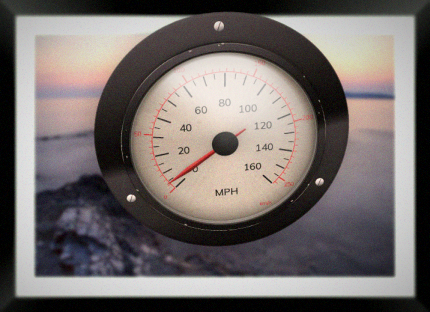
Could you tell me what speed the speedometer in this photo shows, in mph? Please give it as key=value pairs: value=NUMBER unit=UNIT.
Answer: value=5 unit=mph
